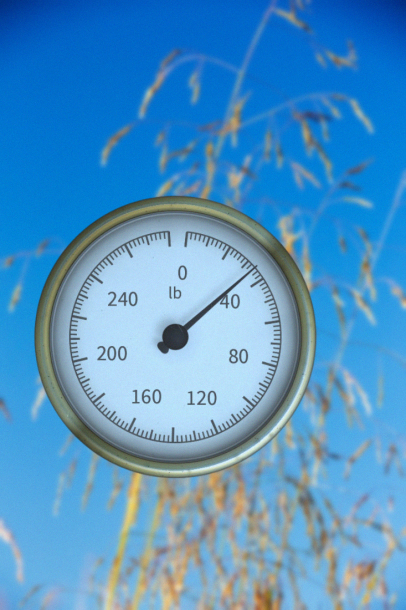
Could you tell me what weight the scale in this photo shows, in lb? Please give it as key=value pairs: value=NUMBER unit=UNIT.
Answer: value=34 unit=lb
